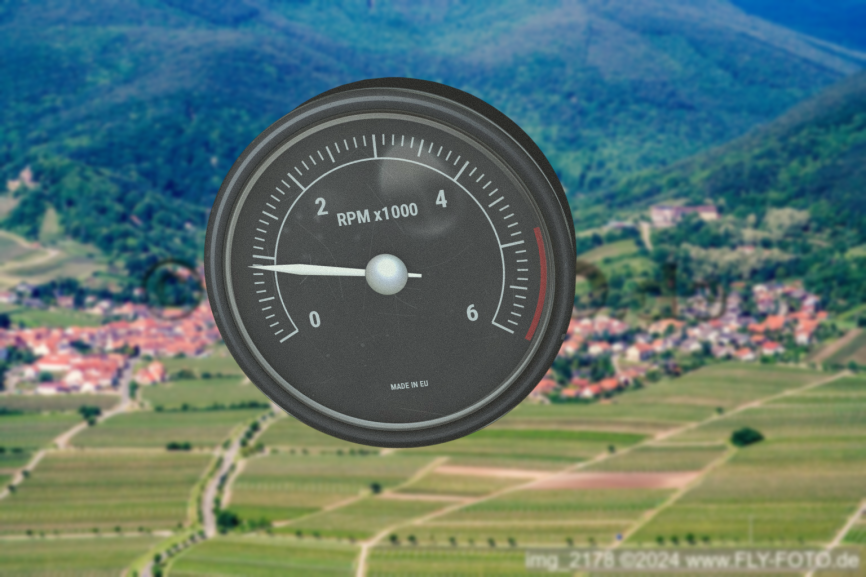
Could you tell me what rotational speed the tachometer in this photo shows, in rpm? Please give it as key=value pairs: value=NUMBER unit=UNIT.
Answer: value=900 unit=rpm
